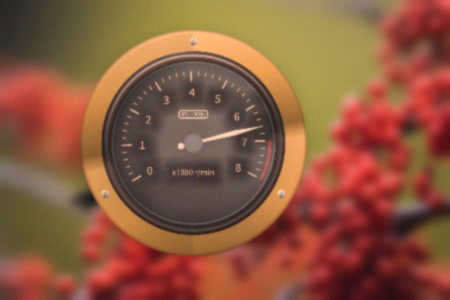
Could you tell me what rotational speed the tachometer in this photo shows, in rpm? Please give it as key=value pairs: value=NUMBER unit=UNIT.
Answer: value=6600 unit=rpm
